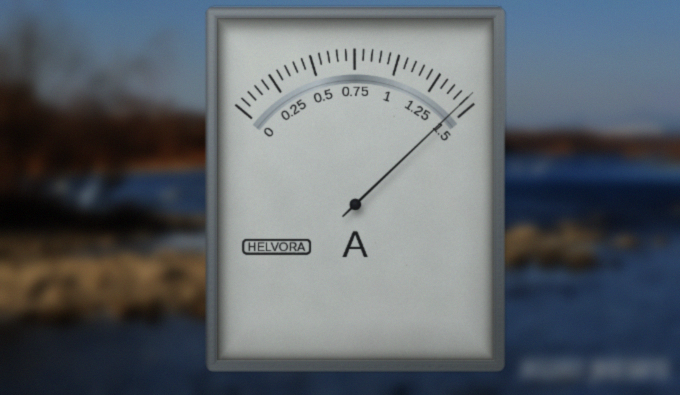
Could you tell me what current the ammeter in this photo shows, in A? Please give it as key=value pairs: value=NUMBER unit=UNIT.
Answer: value=1.45 unit=A
